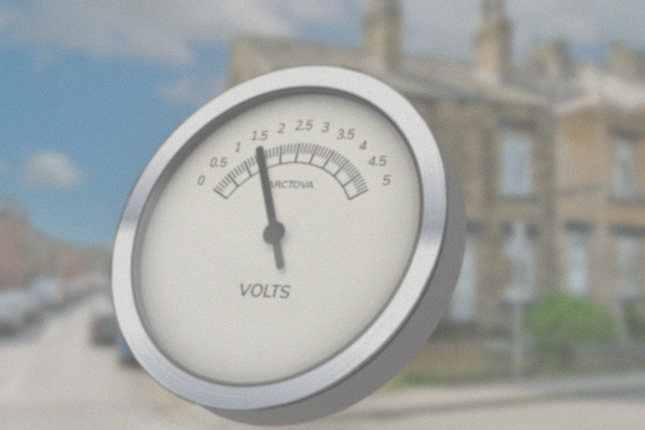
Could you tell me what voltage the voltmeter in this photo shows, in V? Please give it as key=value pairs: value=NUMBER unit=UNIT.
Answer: value=1.5 unit=V
